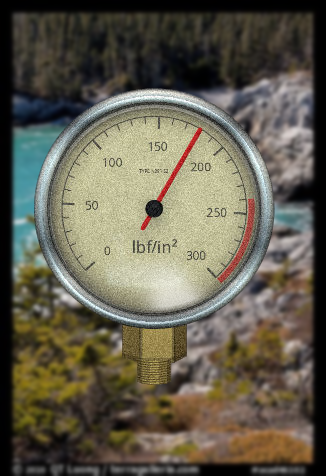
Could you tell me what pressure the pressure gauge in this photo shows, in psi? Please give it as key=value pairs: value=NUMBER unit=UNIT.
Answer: value=180 unit=psi
